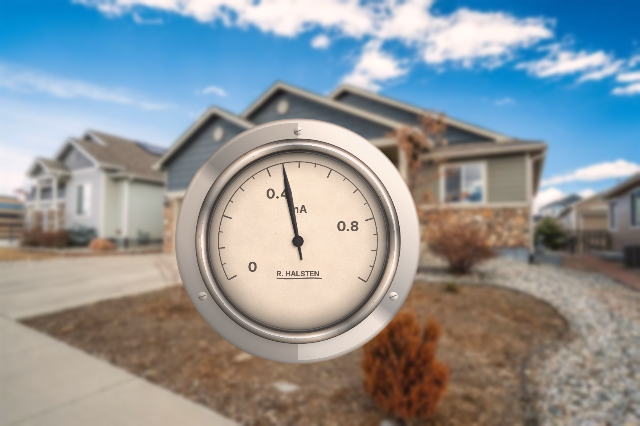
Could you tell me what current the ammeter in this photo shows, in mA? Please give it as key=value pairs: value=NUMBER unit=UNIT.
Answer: value=0.45 unit=mA
